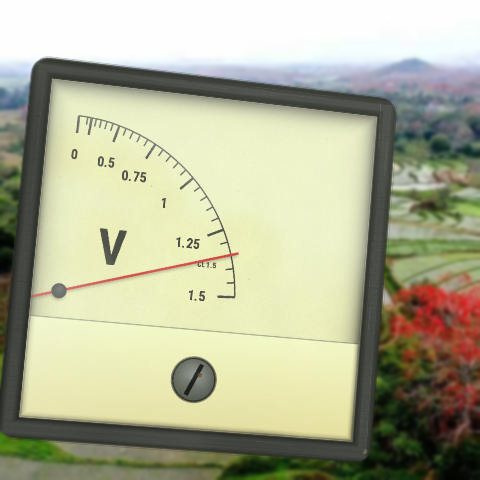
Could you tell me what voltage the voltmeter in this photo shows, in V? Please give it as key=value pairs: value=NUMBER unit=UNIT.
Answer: value=1.35 unit=V
